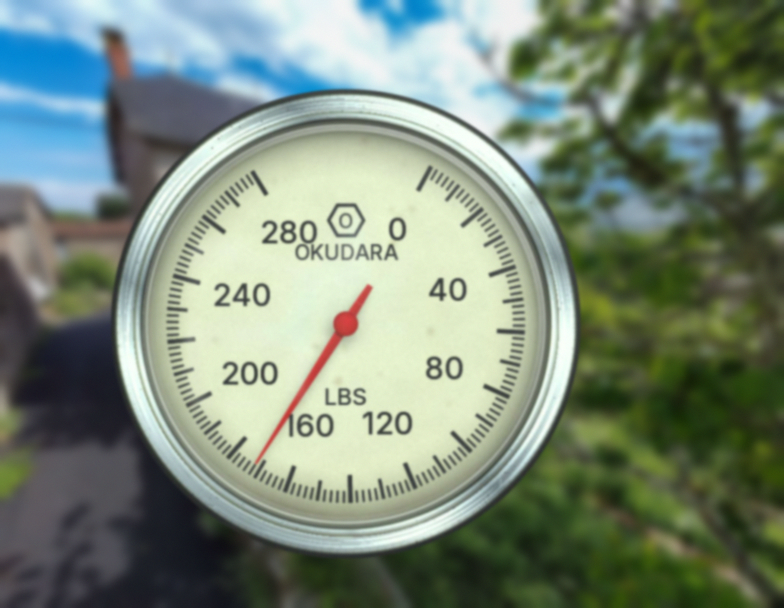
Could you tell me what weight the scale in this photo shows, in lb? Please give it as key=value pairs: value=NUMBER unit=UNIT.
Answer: value=172 unit=lb
